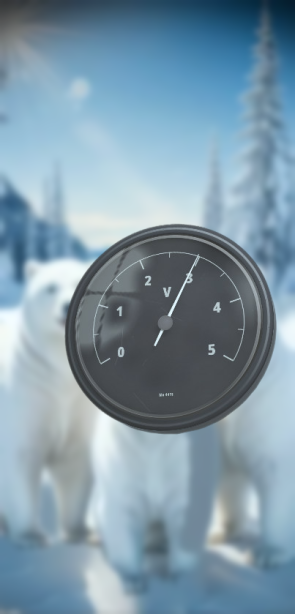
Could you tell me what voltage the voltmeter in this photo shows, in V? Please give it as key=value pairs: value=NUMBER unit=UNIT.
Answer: value=3 unit=V
